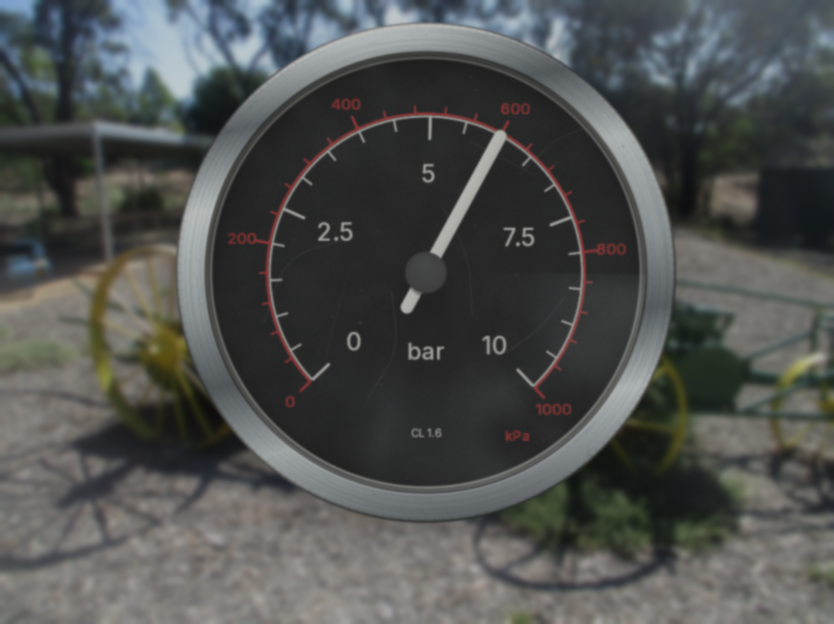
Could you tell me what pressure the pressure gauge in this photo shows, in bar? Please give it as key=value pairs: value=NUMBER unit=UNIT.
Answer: value=6 unit=bar
